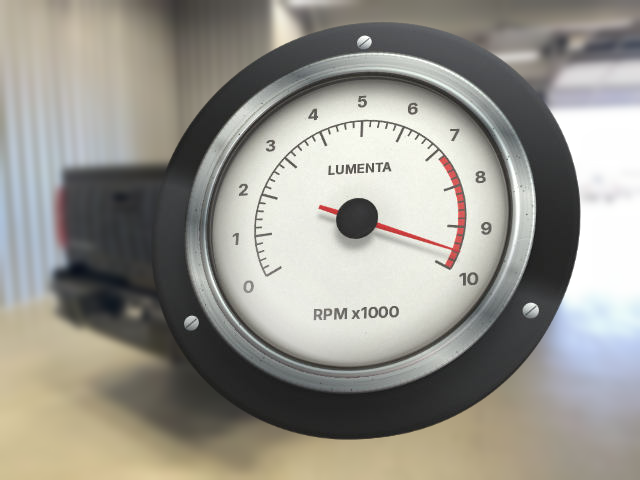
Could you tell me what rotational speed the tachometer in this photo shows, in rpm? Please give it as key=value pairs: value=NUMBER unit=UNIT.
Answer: value=9600 unit=rpm
